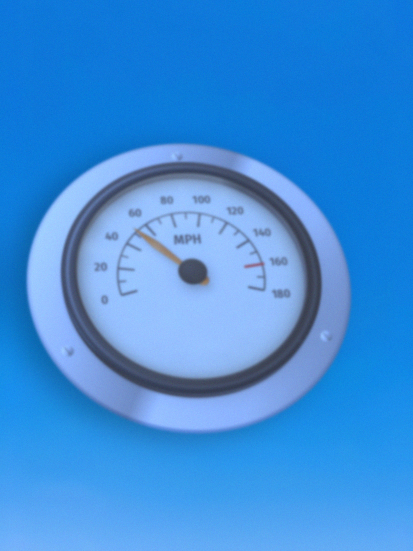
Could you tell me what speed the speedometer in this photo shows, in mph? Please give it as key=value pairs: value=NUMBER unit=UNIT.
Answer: value=50 unit=mph
